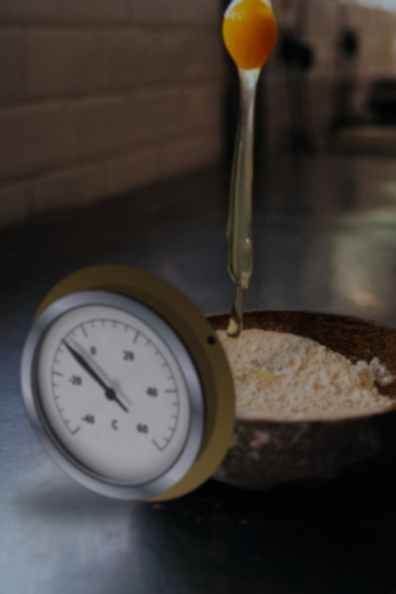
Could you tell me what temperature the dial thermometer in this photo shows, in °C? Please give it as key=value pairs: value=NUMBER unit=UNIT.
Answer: value=-8 unit=°C
